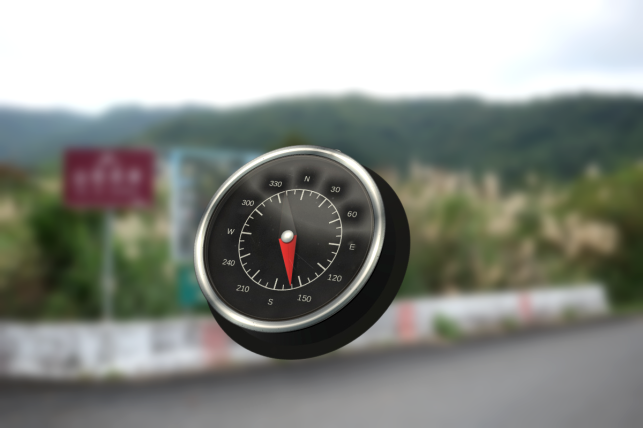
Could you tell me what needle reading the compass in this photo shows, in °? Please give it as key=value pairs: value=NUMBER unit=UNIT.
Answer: value=160 unit=°
